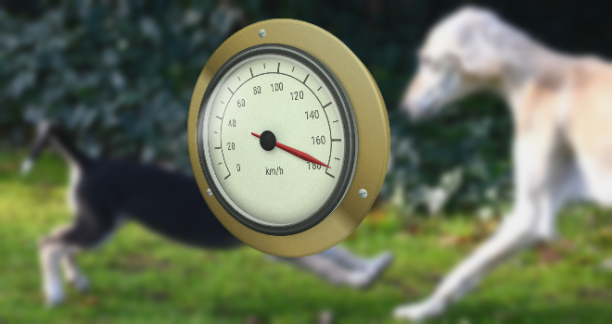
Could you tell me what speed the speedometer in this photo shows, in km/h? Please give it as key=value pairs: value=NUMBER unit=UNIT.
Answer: value=175 unit=km/h
